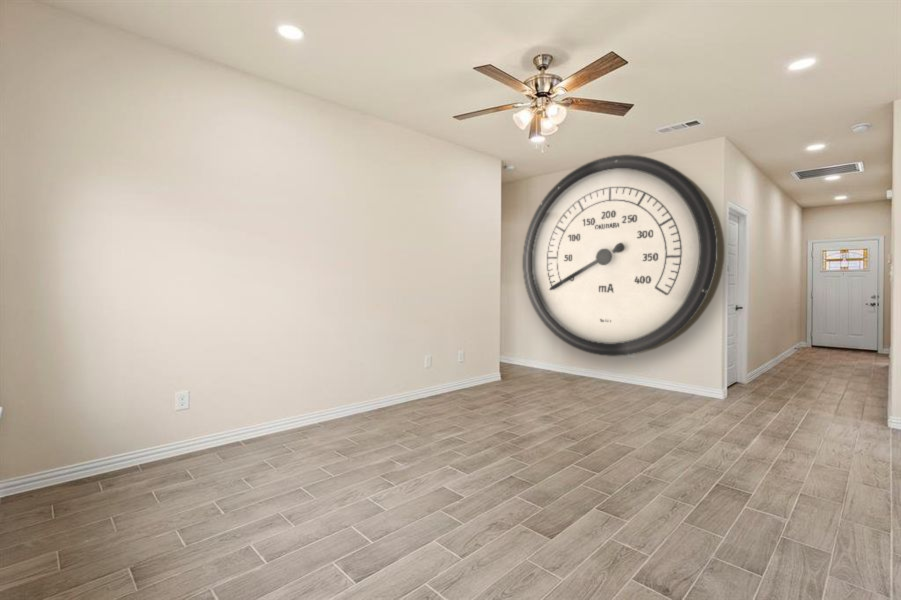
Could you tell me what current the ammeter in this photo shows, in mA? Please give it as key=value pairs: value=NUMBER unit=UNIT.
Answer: value=0 unit=mA
